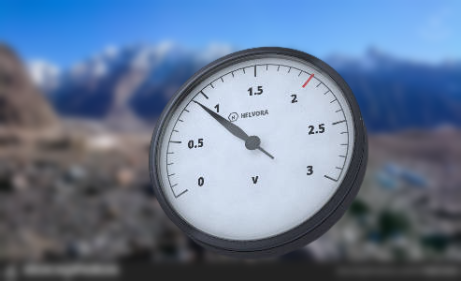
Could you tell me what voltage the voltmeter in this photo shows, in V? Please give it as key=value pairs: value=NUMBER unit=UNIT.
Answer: value=0.9 unit=V
